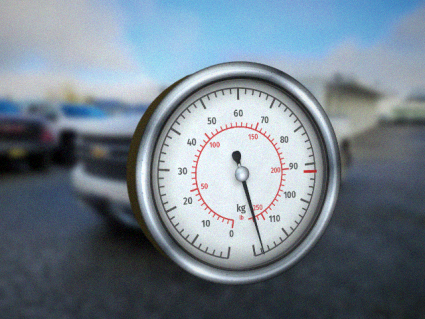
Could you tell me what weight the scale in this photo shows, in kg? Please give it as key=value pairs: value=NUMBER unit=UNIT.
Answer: value=118 unit=kg
